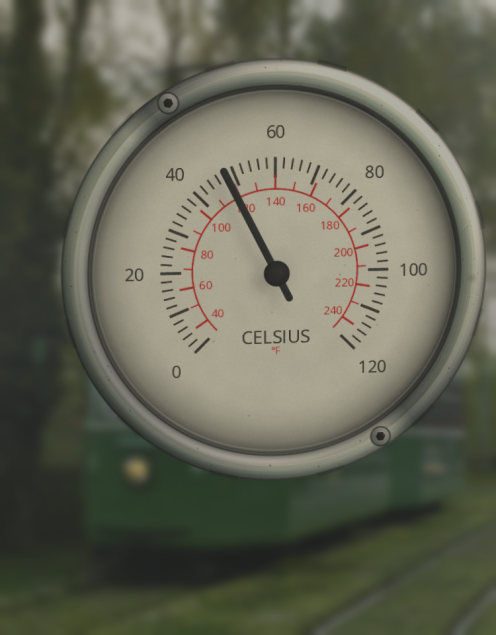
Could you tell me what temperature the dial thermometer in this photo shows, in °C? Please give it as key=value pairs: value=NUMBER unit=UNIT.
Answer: value=48 unit=°C
